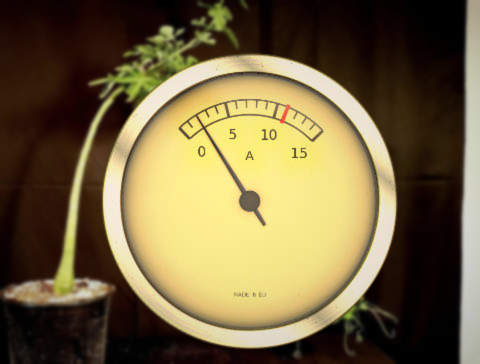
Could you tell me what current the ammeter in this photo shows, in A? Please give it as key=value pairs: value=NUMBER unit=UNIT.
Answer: value=2 unit=A
